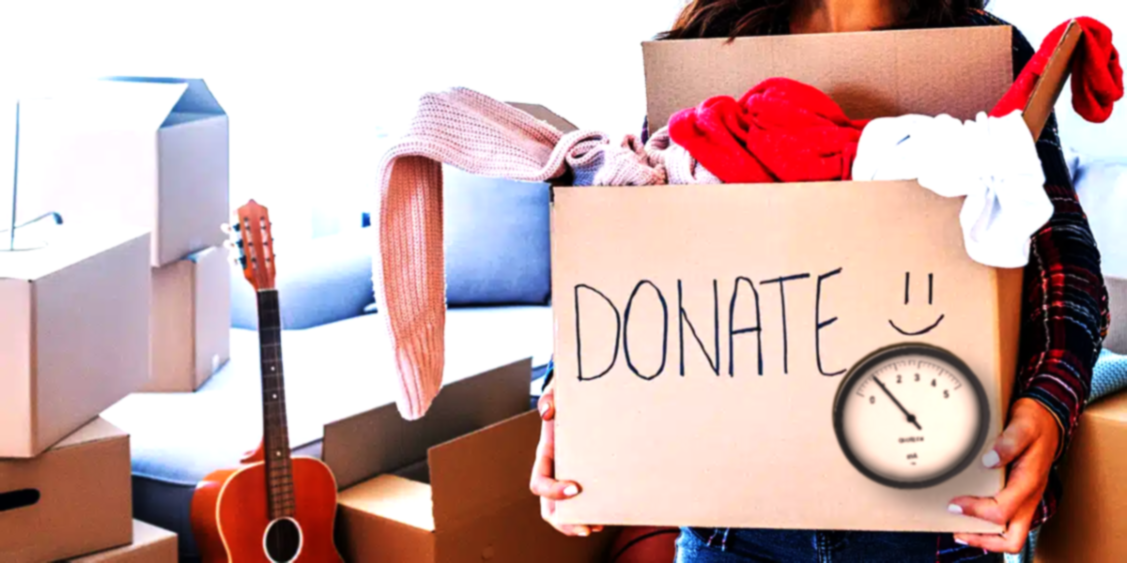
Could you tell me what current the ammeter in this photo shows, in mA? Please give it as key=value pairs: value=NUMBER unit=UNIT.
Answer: value=1 unit=mA
